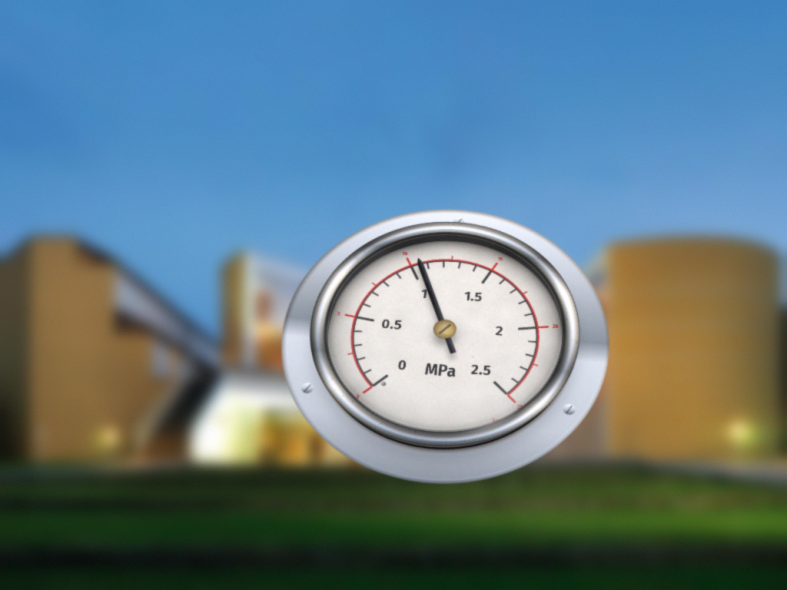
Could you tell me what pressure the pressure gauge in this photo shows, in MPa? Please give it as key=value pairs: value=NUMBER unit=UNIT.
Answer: value=1.05 unit=MPa
